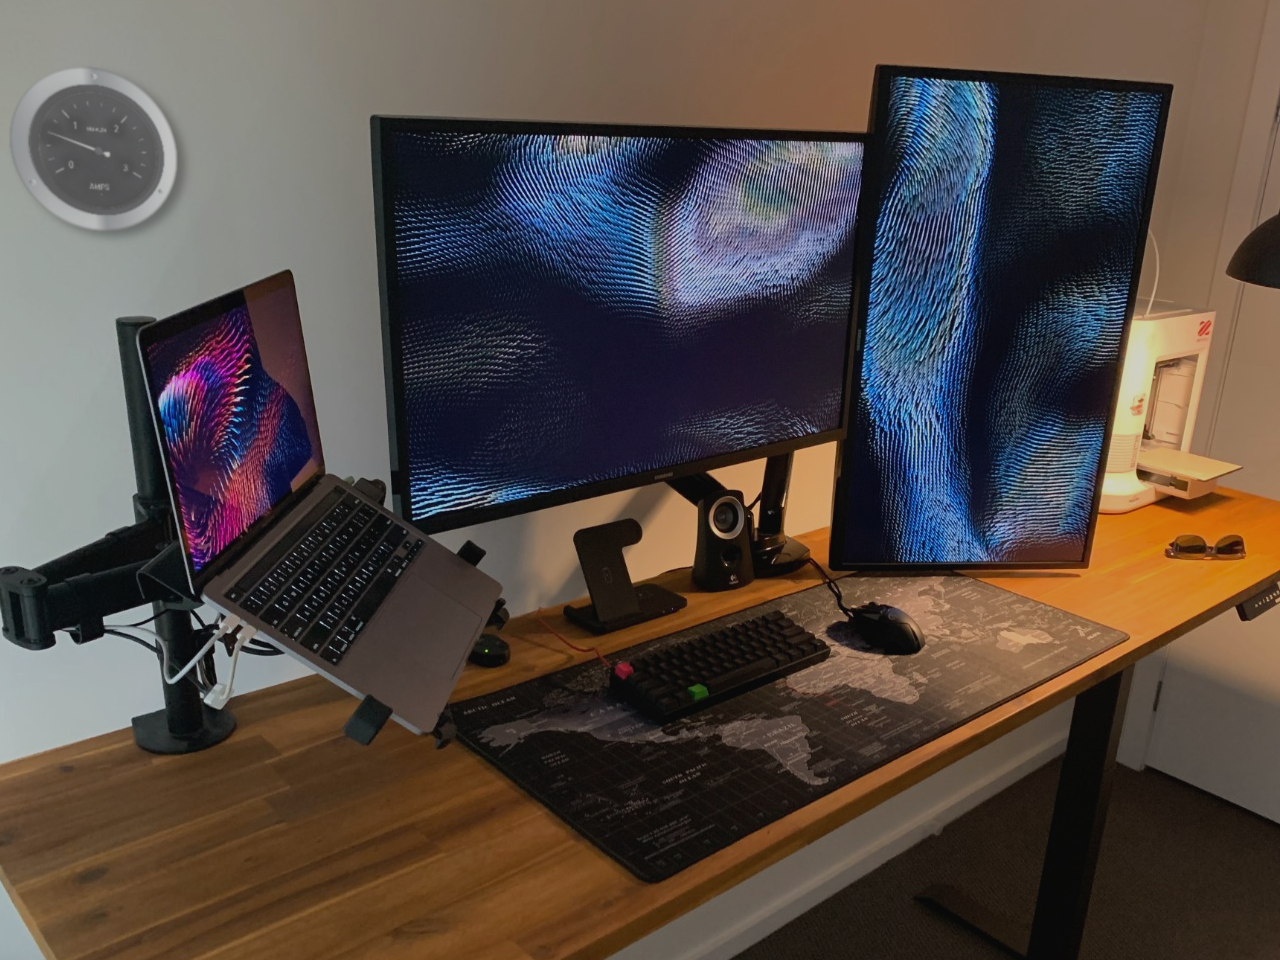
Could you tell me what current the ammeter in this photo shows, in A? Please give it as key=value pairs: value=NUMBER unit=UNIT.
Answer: value=0.6 unit=A
